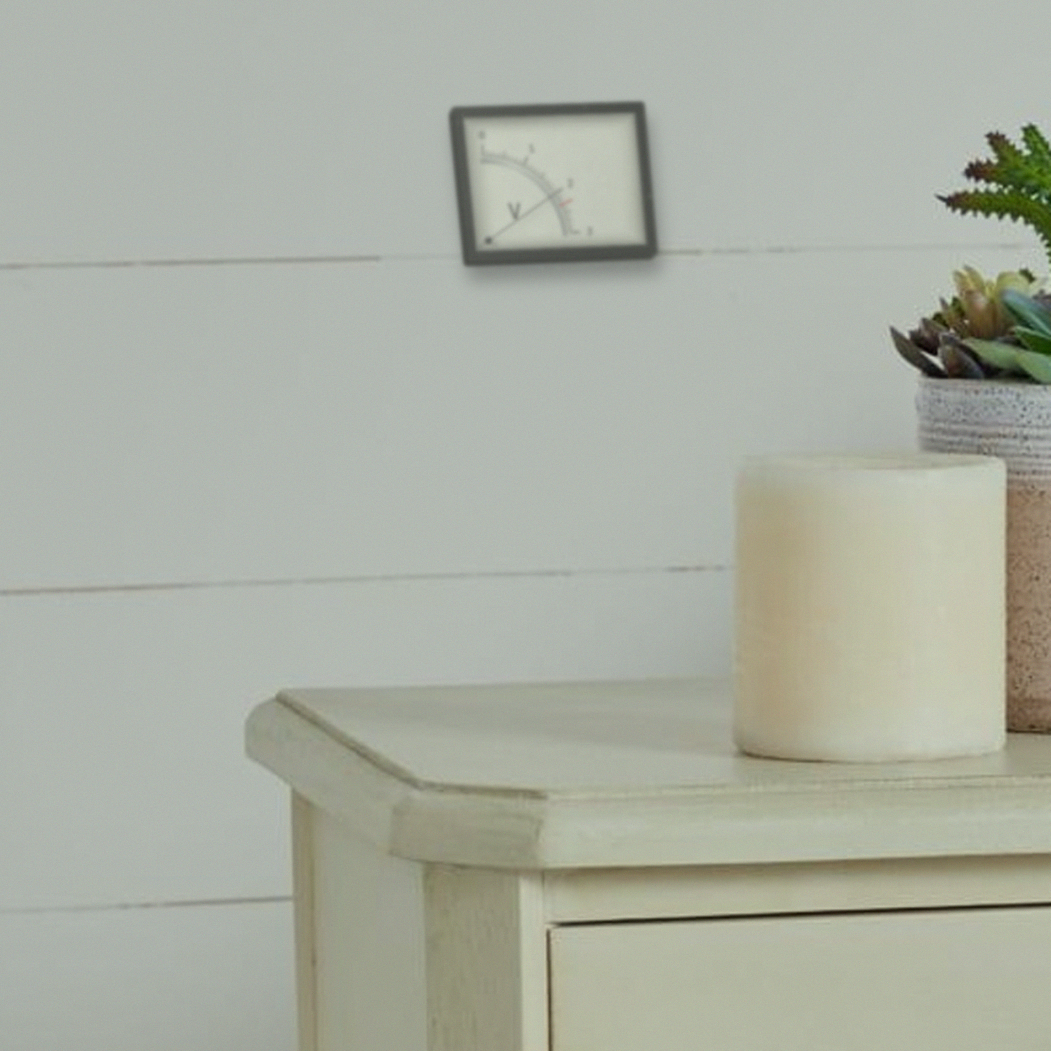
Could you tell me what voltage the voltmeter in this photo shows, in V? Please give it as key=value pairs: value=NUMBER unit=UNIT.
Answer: value=2 unit=V
